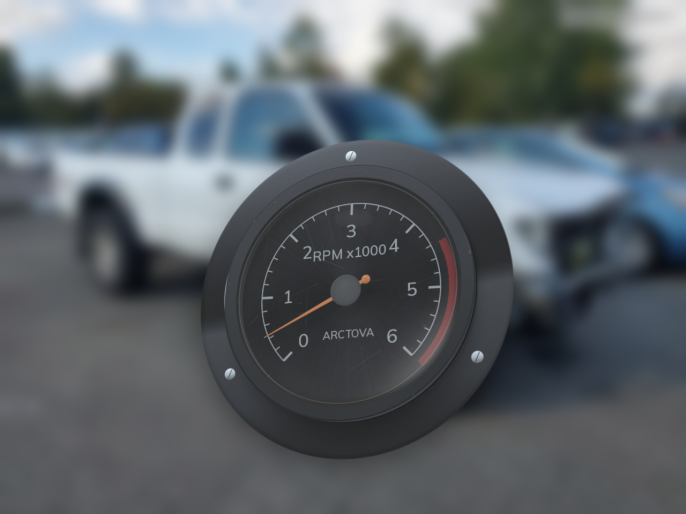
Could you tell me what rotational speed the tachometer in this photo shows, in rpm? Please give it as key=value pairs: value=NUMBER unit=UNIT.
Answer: value=400 unit=rpm
